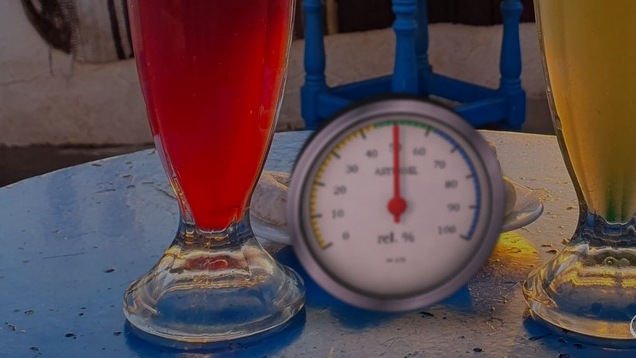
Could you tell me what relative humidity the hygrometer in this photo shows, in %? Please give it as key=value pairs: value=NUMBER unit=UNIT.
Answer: value=50 unit=%
